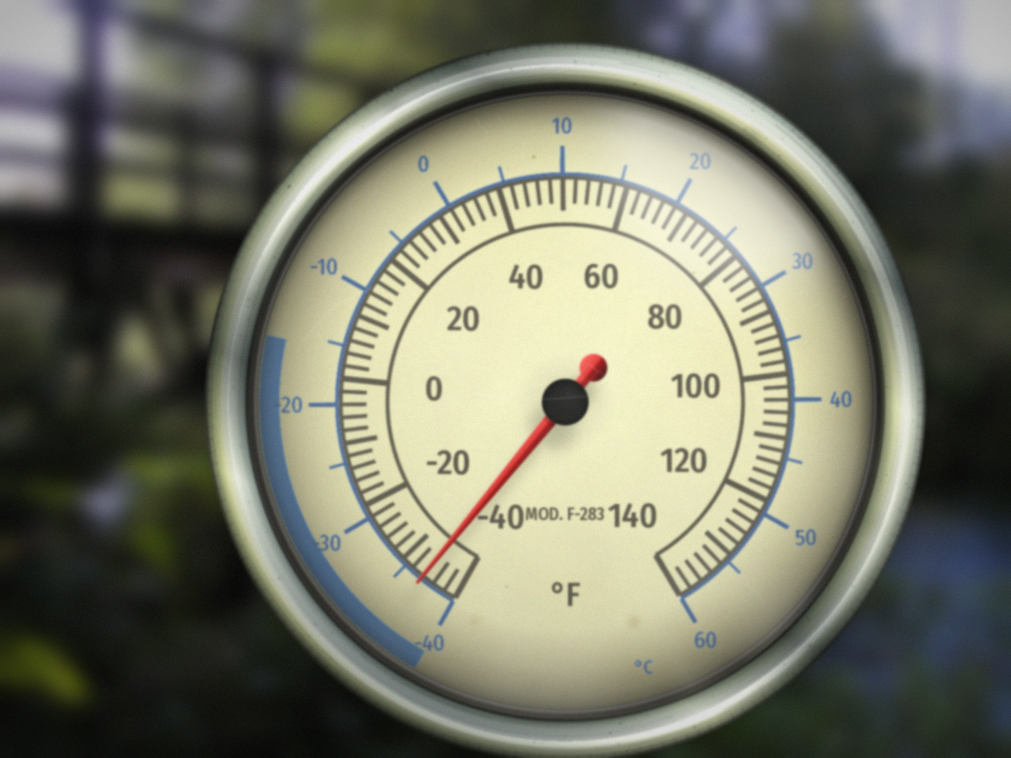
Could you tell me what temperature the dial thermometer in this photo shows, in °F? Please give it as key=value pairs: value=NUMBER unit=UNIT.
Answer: value=-34 unit=°F
